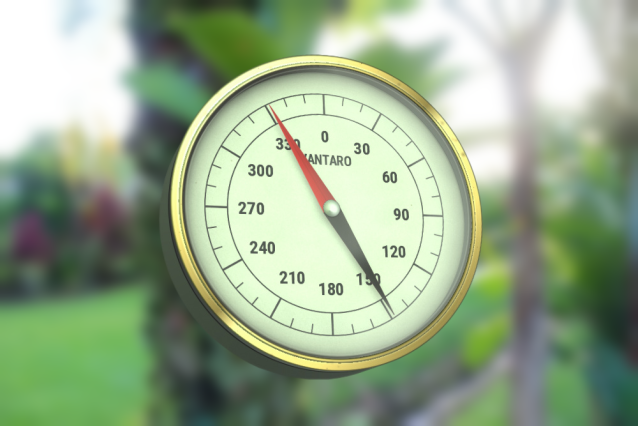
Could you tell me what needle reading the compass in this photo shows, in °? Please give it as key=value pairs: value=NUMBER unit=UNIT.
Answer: value=330 unit=°
